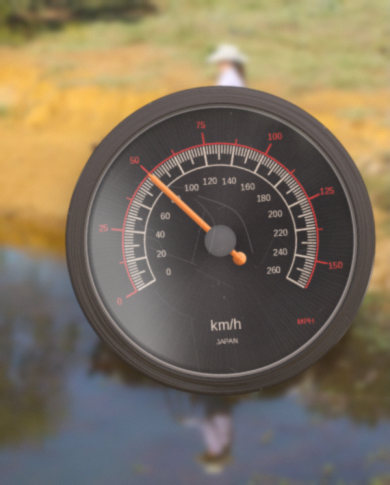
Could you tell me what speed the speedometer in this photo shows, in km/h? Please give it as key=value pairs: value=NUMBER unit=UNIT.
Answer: value=80 unit=km/h
